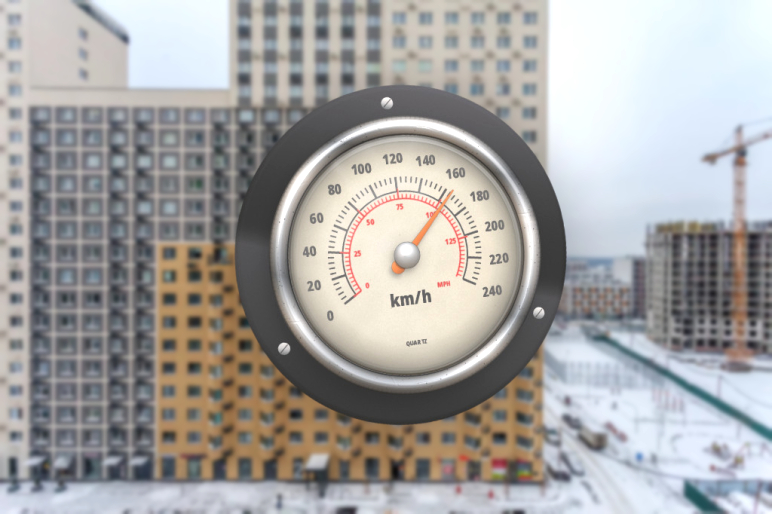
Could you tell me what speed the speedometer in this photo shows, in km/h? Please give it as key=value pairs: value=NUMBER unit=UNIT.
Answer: value=164 unit=km/h
